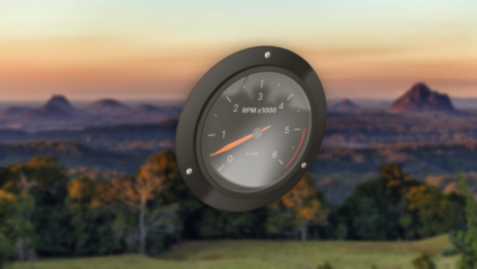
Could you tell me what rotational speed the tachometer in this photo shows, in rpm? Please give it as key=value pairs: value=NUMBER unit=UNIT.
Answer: value=500 unit=rpm
